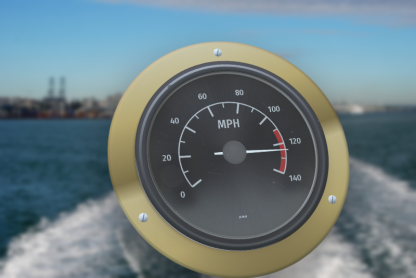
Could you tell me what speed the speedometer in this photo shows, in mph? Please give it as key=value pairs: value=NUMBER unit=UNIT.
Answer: value=125 unit=mph
